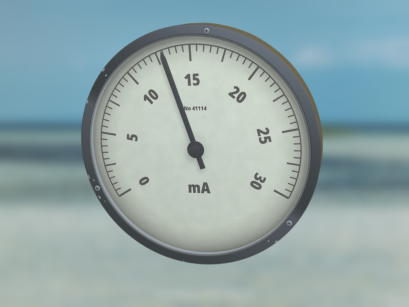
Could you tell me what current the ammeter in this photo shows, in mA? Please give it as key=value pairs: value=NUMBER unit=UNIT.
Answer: value=13 unit=mA
